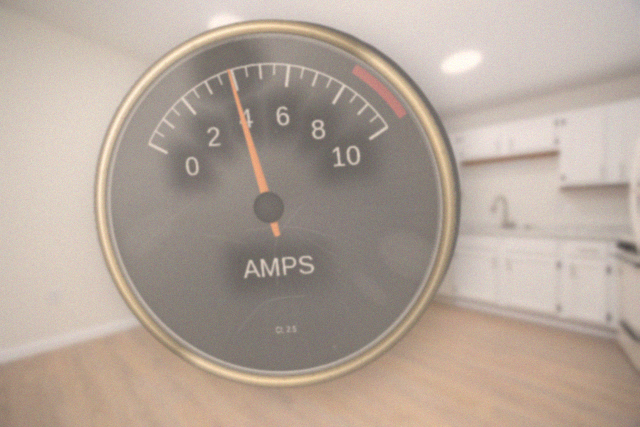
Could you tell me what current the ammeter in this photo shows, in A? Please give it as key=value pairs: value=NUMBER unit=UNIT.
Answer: value=4 unit=A
